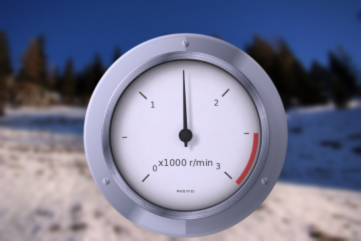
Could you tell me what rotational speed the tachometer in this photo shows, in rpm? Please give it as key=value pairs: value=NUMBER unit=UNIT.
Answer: value=1500 unit=rpm
